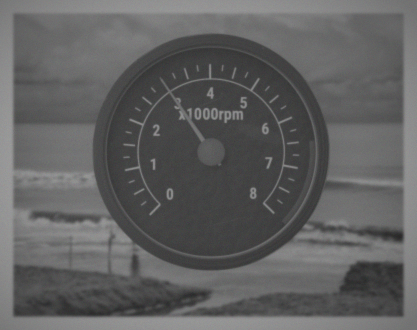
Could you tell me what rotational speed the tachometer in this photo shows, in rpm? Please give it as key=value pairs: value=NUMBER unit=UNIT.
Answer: value=3000 unit=rpm
